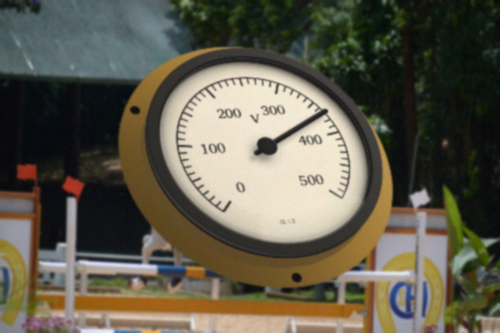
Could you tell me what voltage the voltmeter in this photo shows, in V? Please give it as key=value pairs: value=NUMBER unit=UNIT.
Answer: value=370 unit=V
